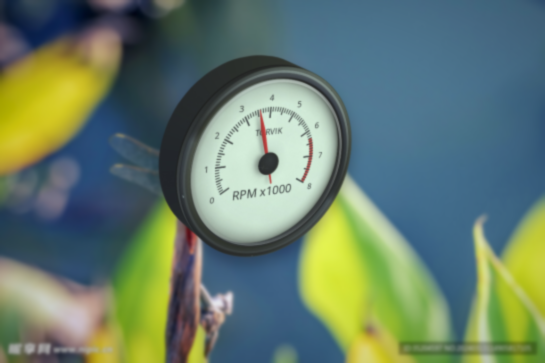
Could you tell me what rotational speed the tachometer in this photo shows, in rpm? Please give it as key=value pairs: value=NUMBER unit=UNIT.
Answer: value=3500 unit=rpm
